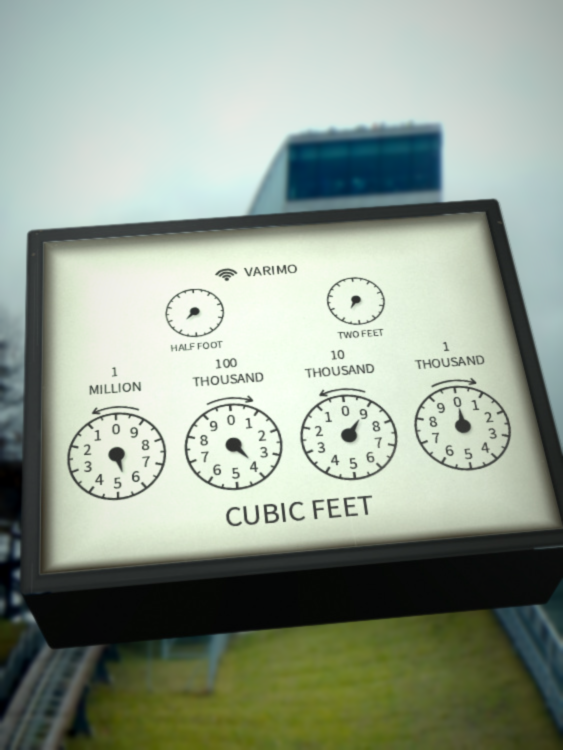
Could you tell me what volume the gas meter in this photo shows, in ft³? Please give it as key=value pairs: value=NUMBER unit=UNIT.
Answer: value=539000 unit=ft³
